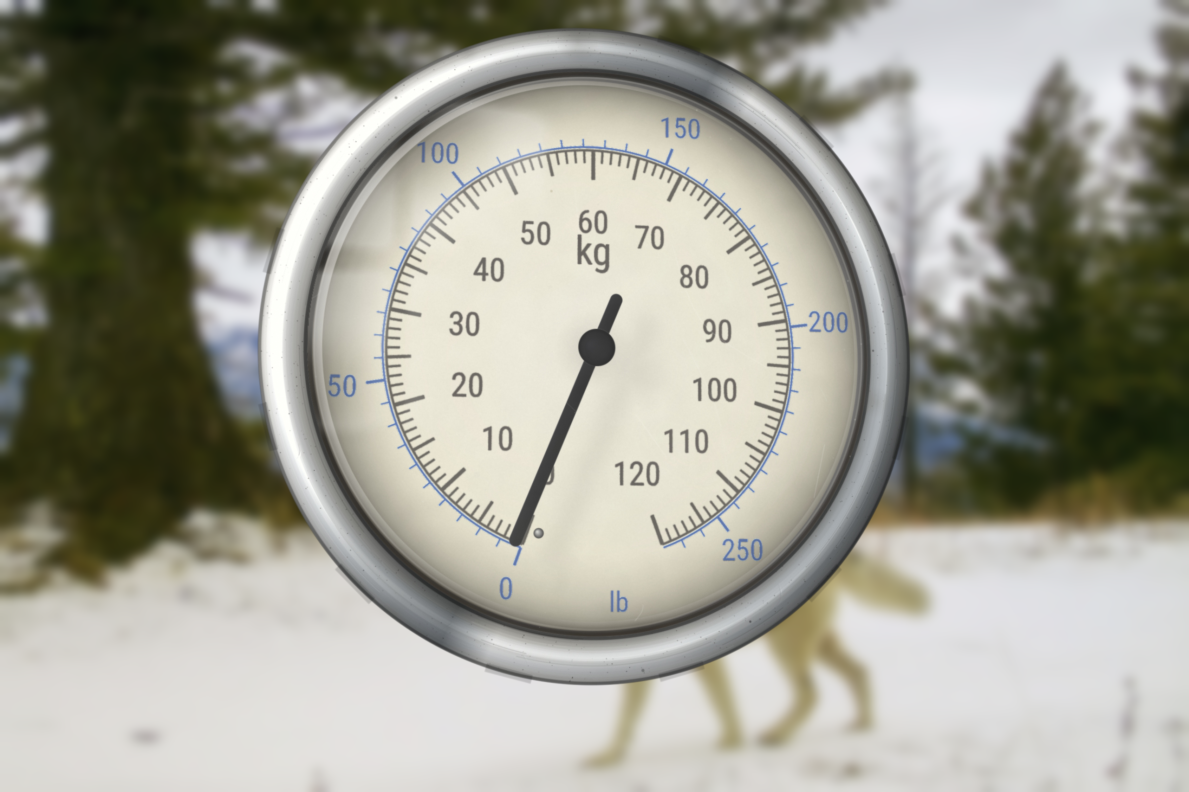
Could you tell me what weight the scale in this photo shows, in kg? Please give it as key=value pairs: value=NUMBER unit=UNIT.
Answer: value=1 unit=kg
